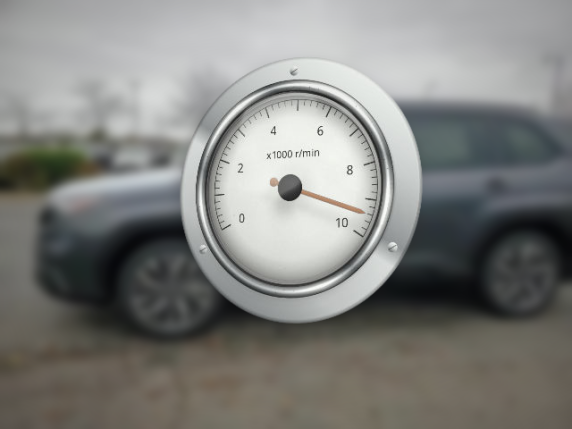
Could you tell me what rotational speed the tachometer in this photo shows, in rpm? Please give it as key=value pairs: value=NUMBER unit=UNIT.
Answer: value=9400 unit=rpm
